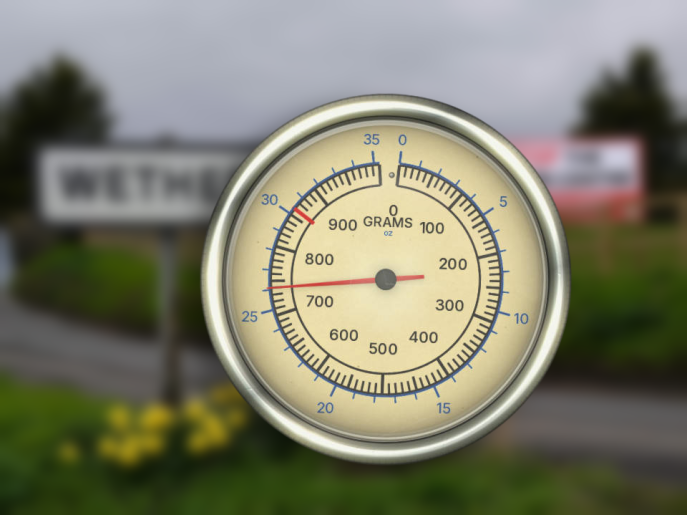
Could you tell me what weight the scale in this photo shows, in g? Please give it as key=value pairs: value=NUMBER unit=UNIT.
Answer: value=740 unit=g
